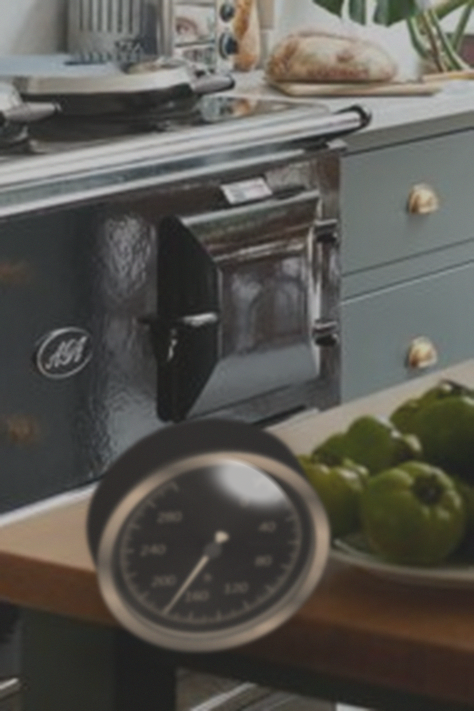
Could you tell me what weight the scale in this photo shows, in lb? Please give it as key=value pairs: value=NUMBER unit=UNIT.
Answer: value=180 unit=lb
